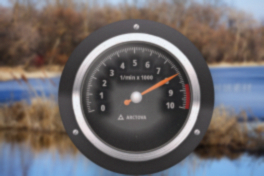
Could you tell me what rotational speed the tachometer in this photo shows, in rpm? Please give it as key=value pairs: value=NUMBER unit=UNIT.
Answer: value=8000 unit=rpm
